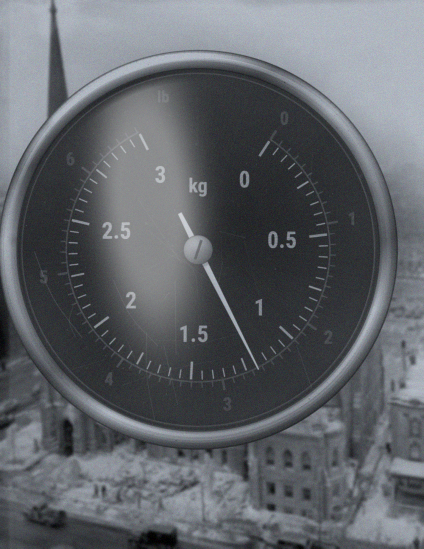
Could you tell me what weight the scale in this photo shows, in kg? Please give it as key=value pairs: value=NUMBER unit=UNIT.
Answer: value=1.2 unit=kg
